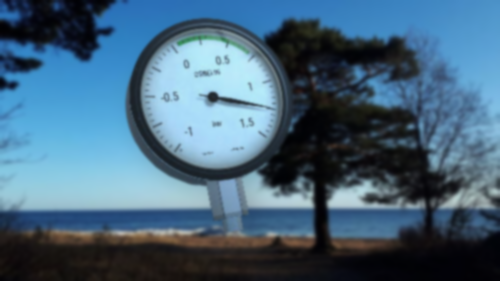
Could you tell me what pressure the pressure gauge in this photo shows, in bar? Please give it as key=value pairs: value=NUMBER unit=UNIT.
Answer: value=1.25 unit=bar
